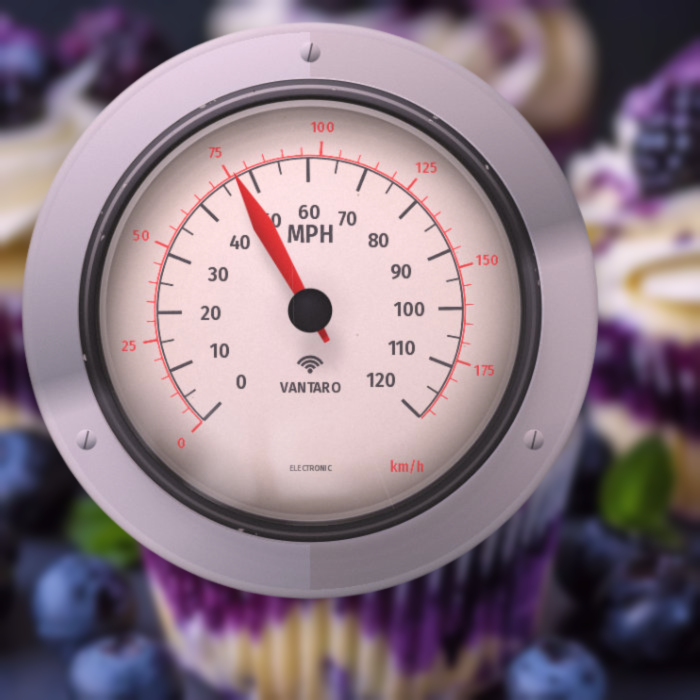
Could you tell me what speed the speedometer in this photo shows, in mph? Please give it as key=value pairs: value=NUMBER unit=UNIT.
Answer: value=47.5 unit=mph
